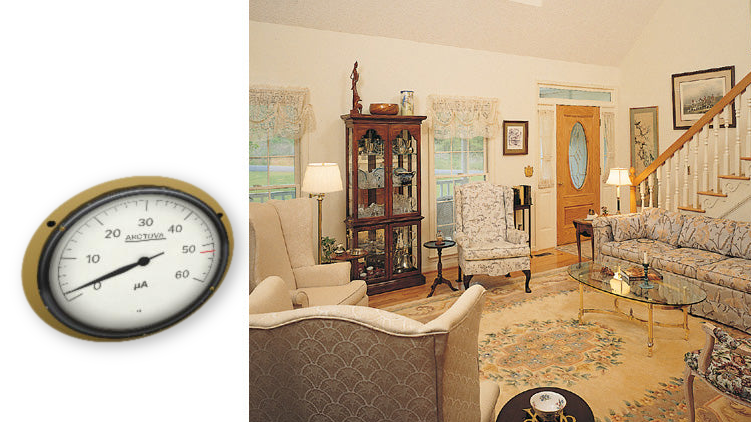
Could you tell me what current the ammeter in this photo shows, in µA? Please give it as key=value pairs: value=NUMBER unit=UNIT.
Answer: value=2 unit=µA
